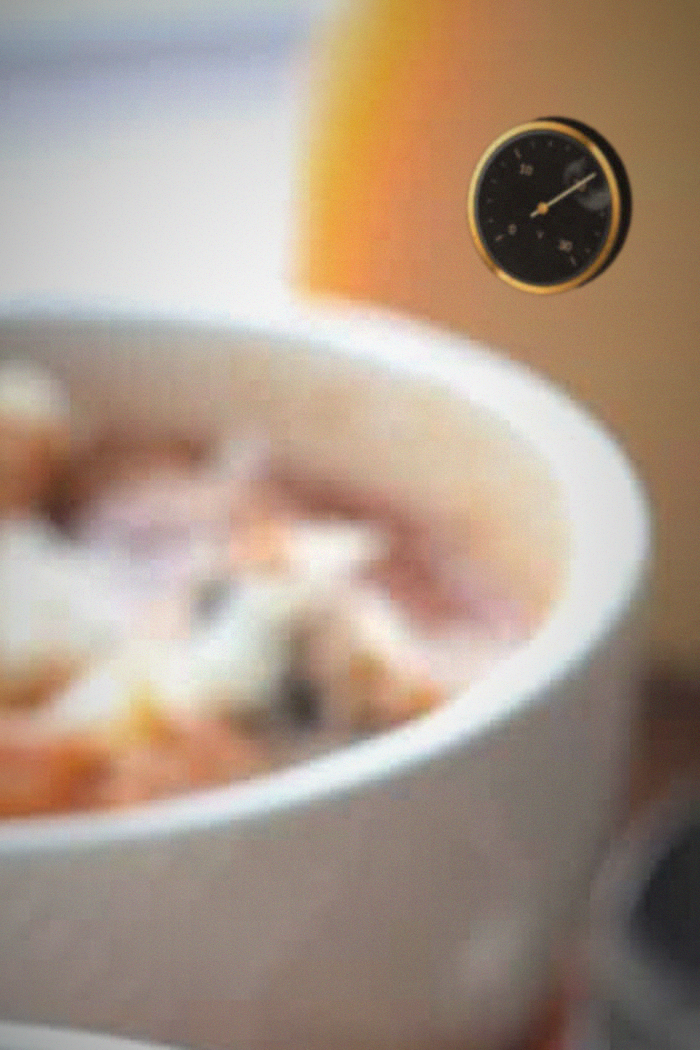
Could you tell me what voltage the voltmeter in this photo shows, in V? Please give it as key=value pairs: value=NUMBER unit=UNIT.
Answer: value=20 unit=V
